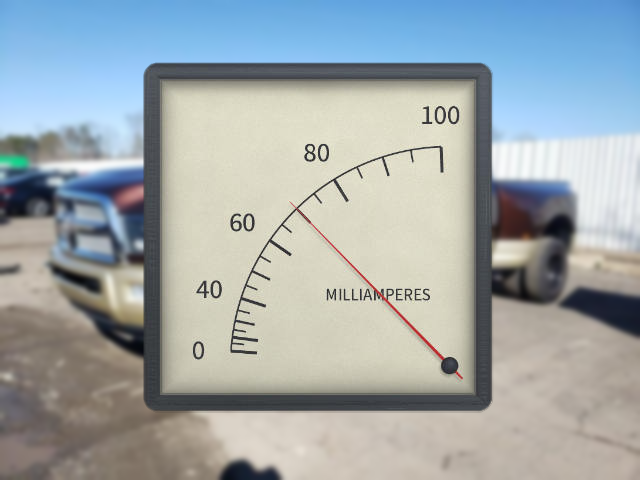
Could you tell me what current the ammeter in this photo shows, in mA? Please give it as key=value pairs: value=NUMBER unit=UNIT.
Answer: value=70 unit=mA
